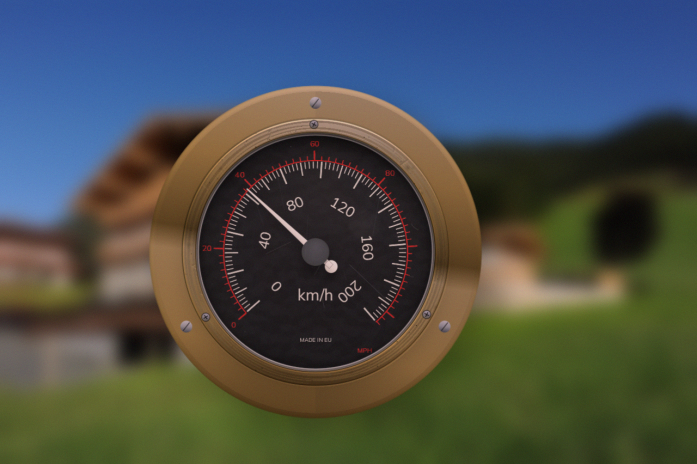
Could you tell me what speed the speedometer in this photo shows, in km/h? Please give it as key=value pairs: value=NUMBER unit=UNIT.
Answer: value=62 unit=km/h
